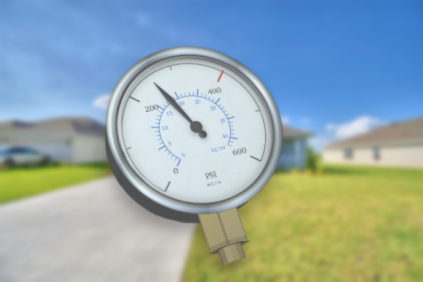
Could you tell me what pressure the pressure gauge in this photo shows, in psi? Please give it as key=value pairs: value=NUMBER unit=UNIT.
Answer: value=250 unit=psi
